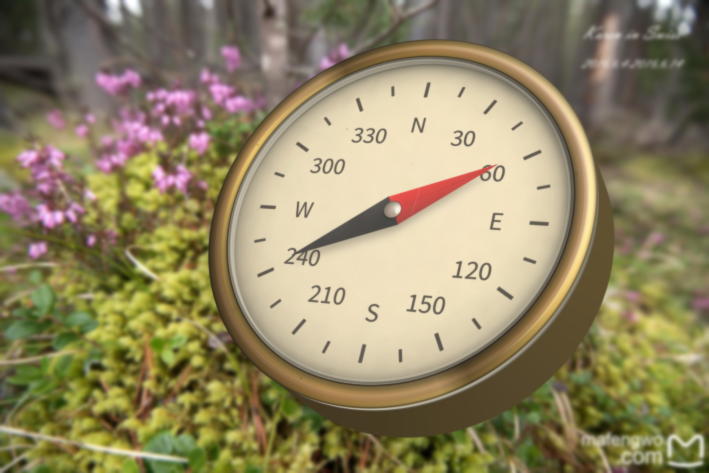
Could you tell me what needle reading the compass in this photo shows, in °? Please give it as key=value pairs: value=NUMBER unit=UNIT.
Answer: value=60 unit=°
